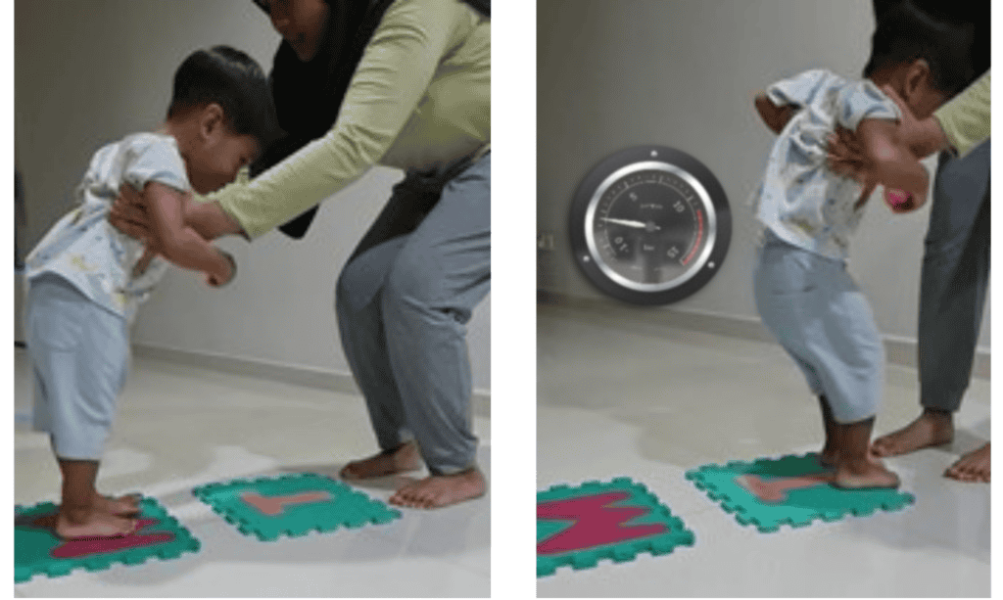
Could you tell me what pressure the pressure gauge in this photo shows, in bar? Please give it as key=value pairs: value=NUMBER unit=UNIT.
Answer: value=2 unit=bar
